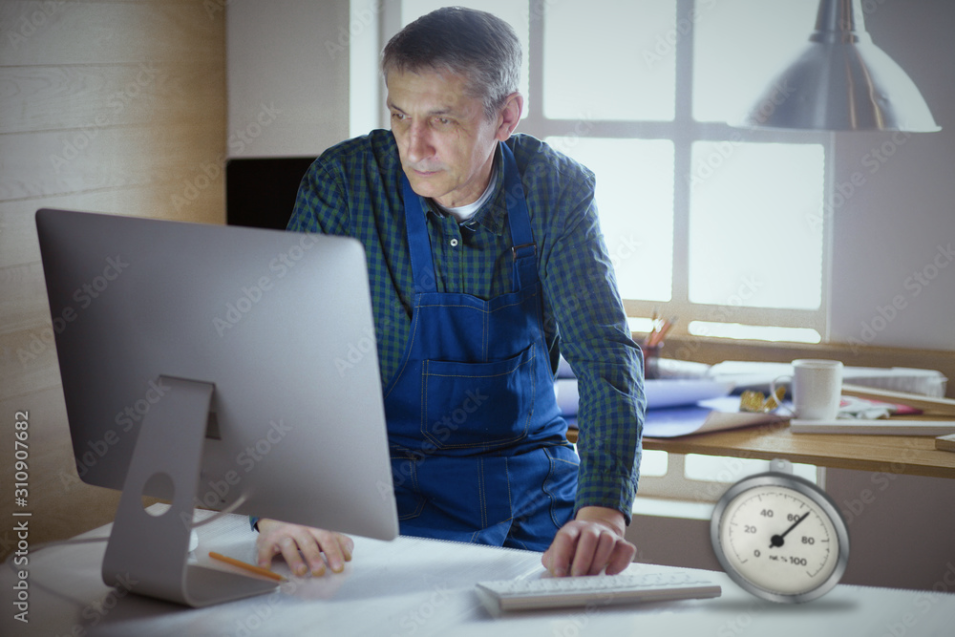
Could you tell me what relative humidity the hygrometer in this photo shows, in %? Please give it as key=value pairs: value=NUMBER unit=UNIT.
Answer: value=64 unit=%
